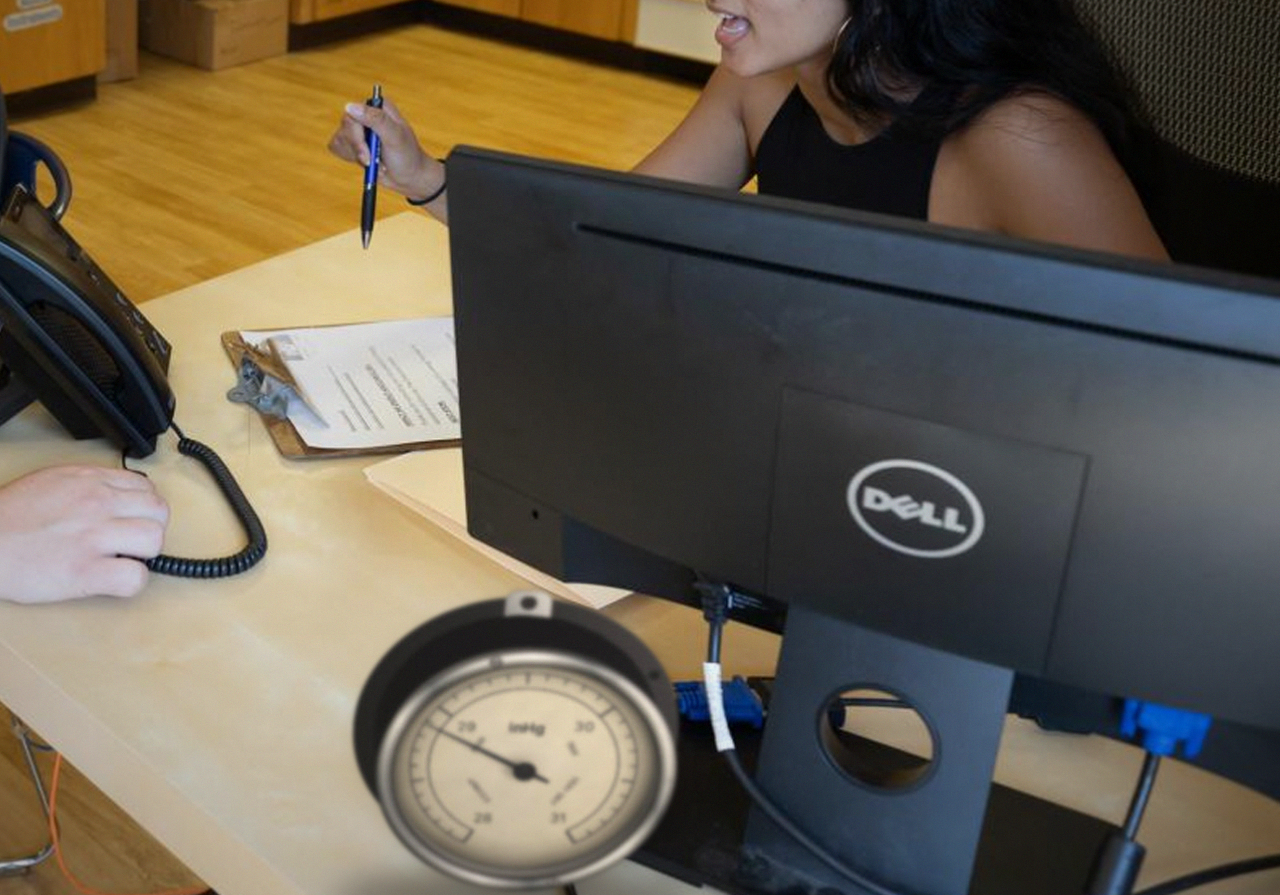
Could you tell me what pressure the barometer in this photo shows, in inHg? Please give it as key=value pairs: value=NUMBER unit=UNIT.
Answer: value=28.9 unit=inHg
